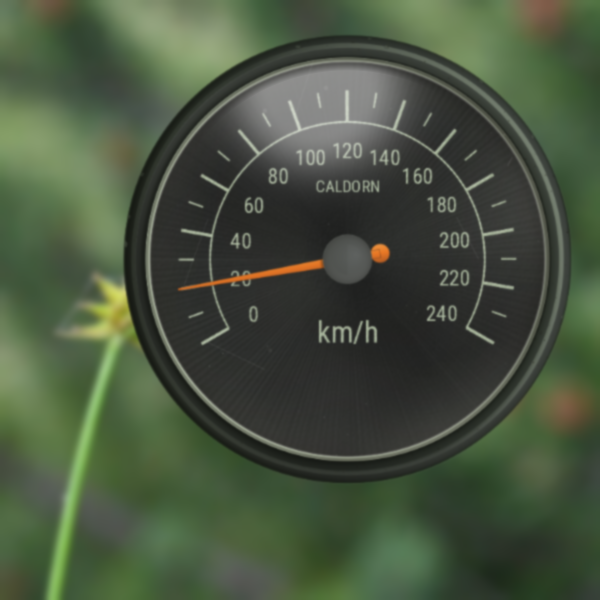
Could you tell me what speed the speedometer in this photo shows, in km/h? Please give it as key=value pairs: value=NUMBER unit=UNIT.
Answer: value=20 unit=km/h
